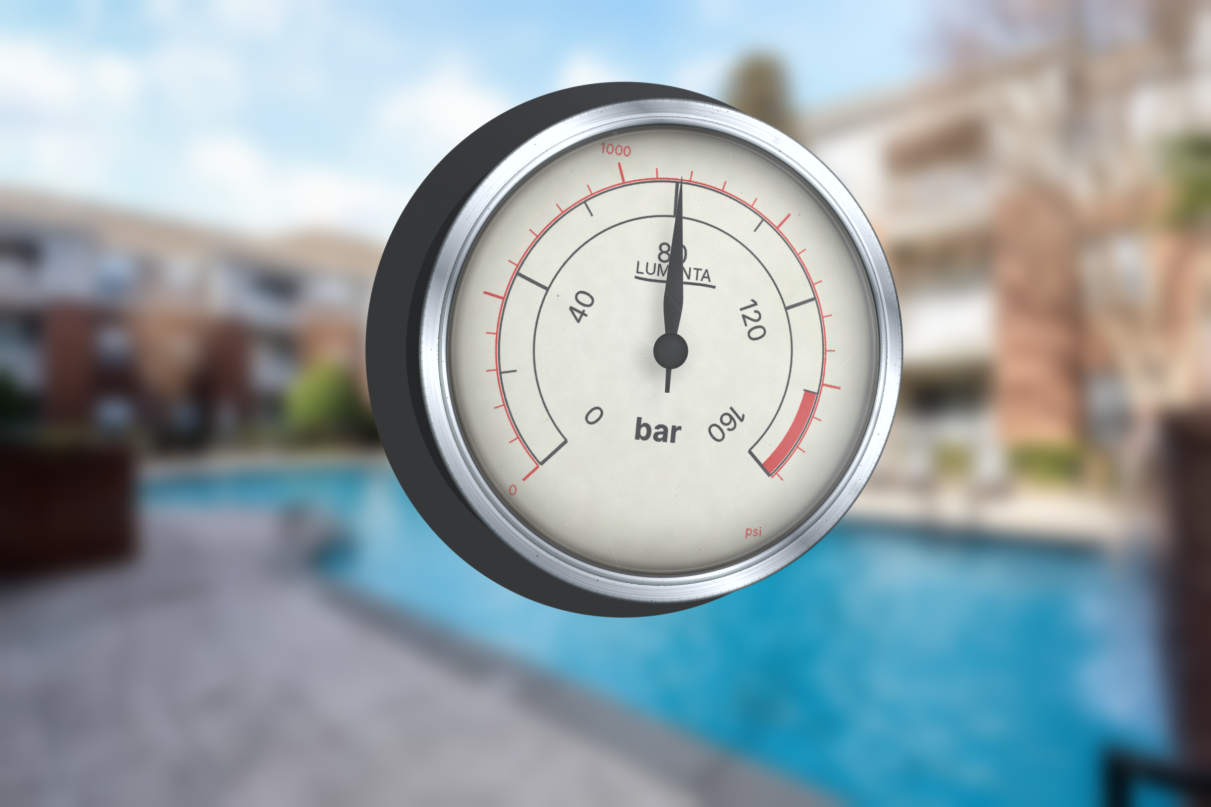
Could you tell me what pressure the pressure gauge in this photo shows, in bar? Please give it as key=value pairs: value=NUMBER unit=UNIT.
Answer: value=80 unit=bar
